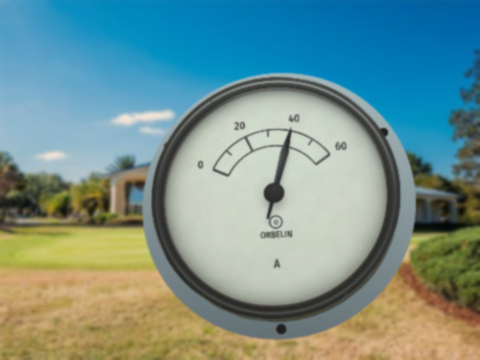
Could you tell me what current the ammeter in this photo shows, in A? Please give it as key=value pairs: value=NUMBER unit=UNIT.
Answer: value=40 unit=A
